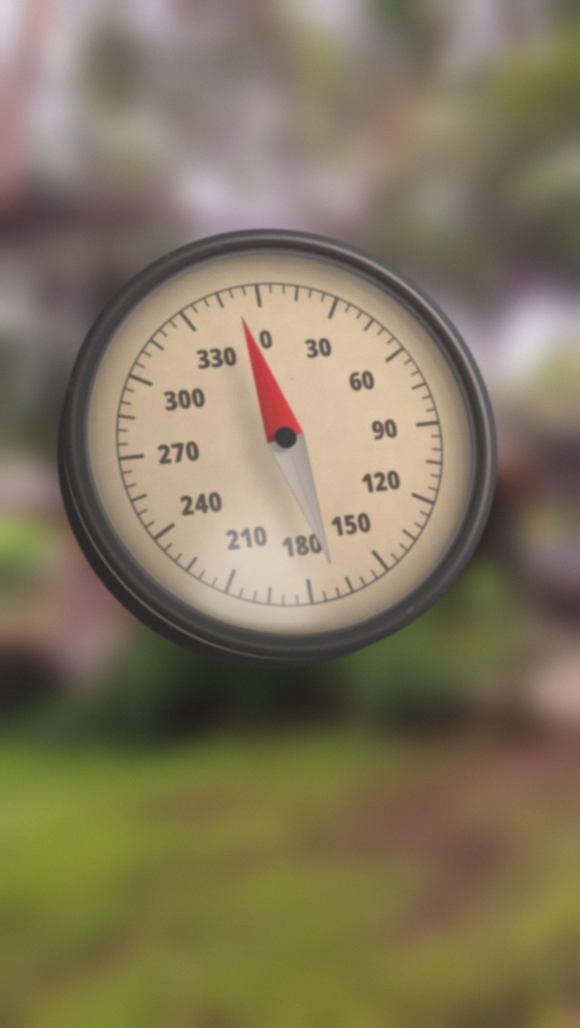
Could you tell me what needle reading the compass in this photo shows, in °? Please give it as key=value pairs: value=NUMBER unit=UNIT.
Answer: value=350 unit=°
